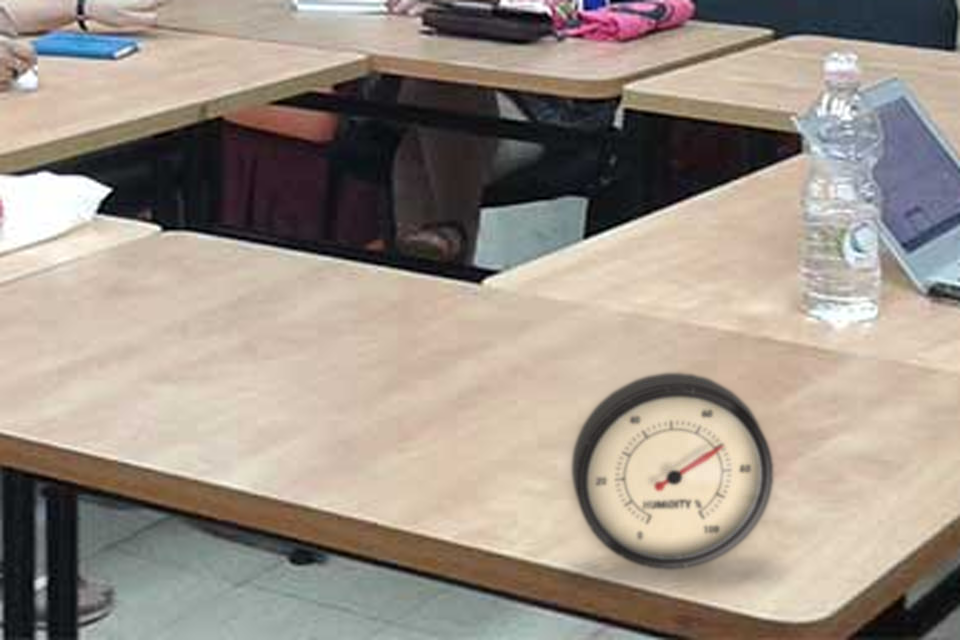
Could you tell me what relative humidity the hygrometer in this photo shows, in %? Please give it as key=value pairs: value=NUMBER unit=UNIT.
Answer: value=70 unit=%
